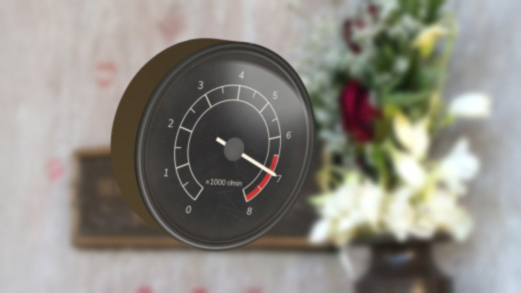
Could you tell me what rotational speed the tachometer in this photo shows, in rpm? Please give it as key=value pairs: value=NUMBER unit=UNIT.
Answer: value=7000 unit=rpm
